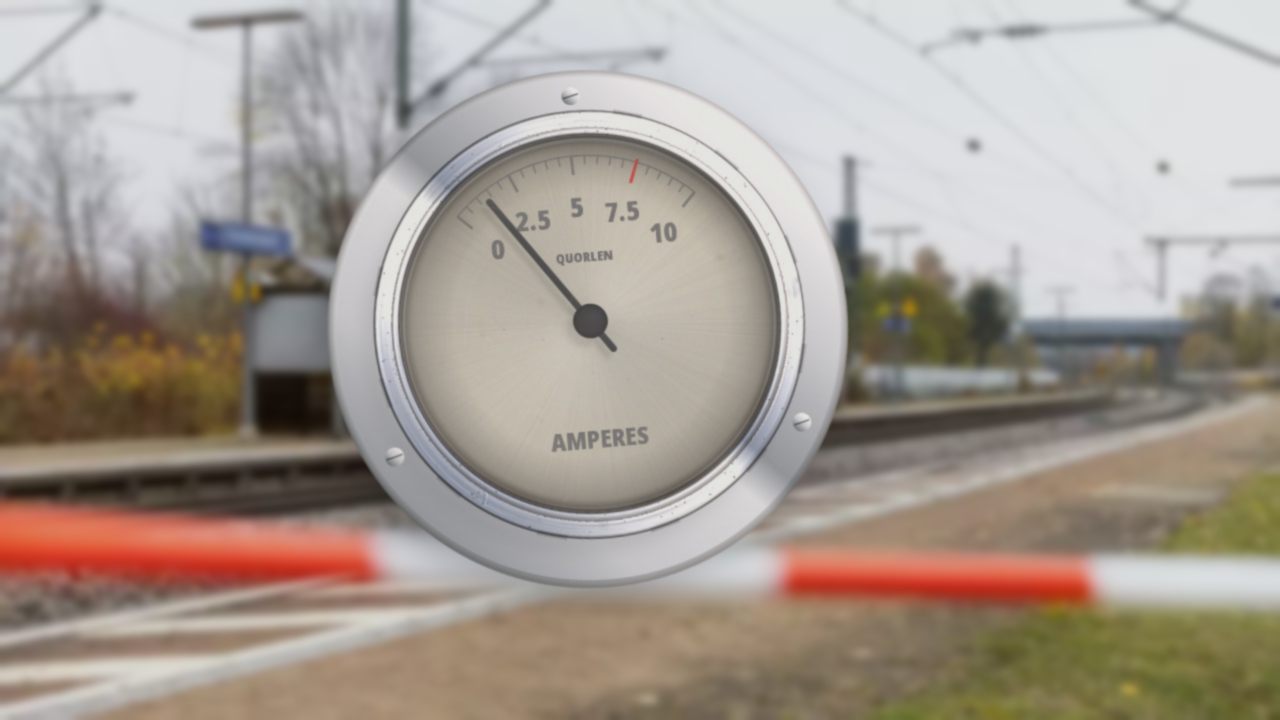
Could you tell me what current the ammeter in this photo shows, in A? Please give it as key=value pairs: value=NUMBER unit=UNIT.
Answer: value=1.25 unit=A
